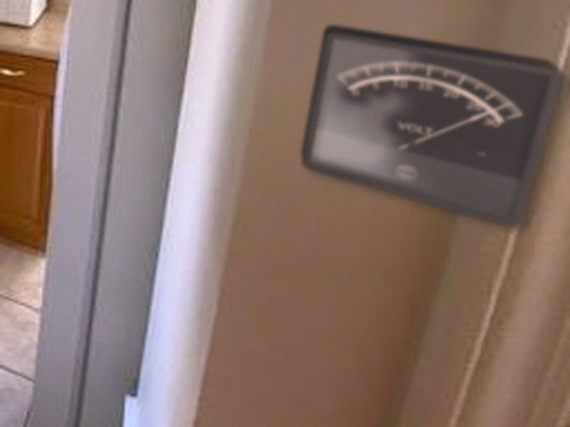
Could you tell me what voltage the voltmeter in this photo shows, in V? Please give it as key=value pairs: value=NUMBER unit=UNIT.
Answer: value=27.5 unit=V
